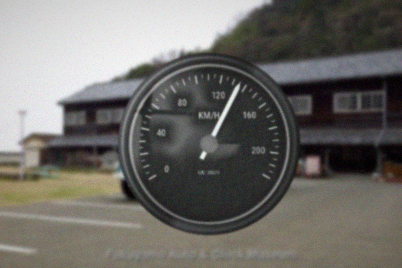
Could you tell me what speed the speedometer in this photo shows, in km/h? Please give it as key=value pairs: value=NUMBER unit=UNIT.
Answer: value=135 unit=km/h
